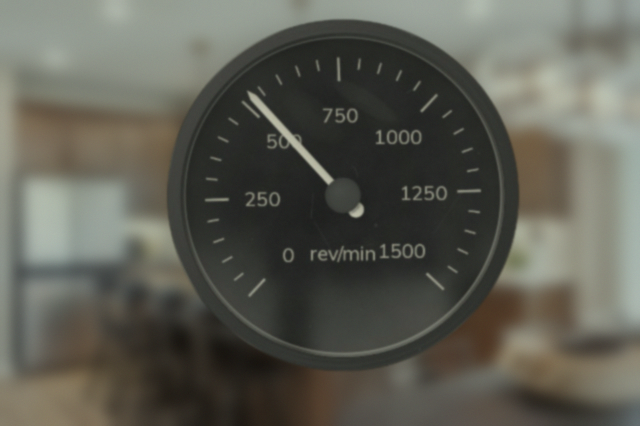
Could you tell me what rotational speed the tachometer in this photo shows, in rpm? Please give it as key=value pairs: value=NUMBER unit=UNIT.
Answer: value=525 unit=rpm
